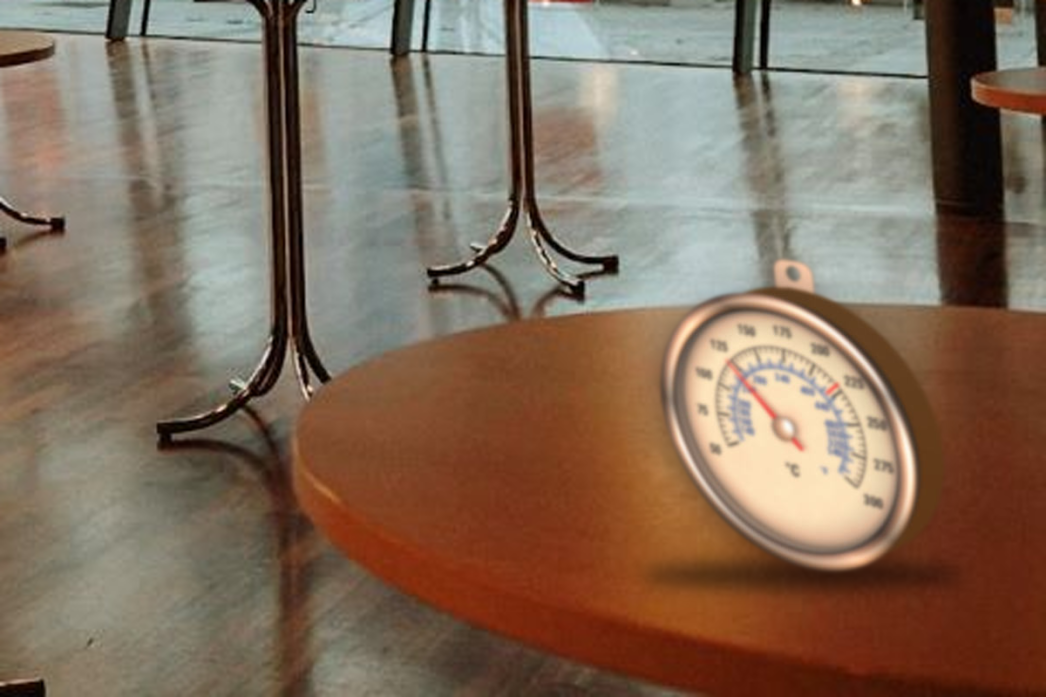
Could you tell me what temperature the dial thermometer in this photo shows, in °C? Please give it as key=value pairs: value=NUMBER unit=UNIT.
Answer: value=125 unit=°C
